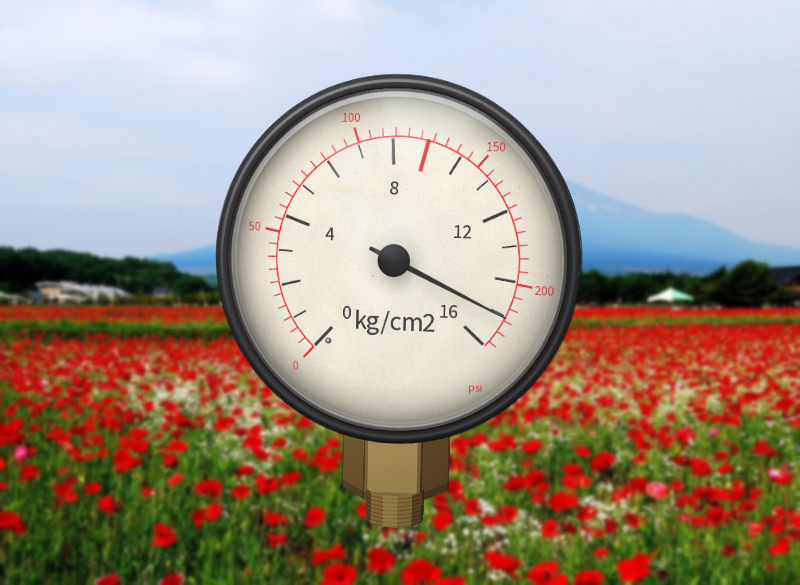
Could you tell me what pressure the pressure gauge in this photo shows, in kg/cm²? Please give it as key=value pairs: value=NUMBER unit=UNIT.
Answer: value=15 unit=kg/cm²
